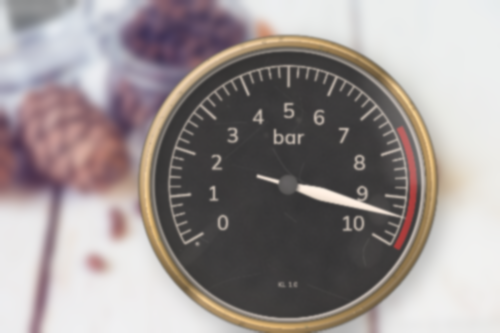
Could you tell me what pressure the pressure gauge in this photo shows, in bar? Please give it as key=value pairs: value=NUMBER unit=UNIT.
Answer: value=9.4 unit=bar
